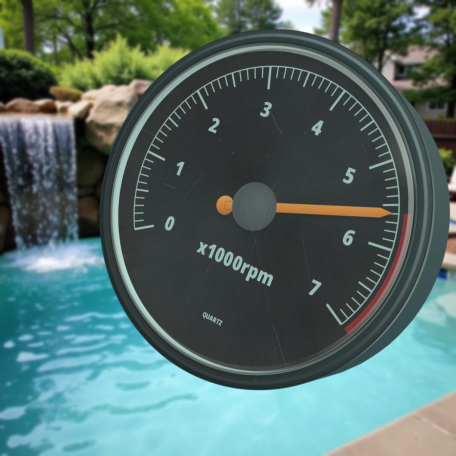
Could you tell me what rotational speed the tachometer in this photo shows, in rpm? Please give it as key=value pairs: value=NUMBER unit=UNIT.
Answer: value=5600 unit=rpm
